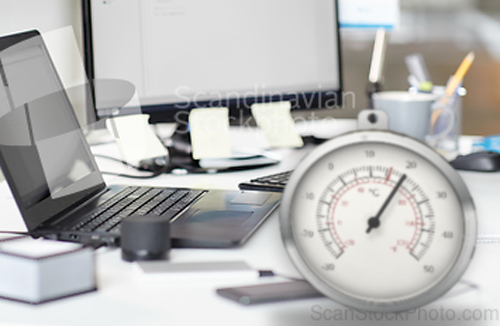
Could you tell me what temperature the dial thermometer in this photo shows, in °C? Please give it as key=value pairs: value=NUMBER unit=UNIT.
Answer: value=20 unit=°C
